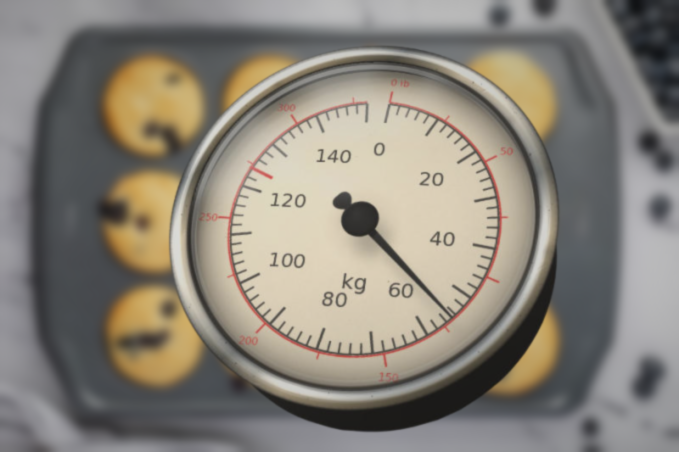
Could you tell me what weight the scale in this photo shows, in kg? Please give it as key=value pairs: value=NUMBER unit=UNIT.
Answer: value=55 unit=kg
